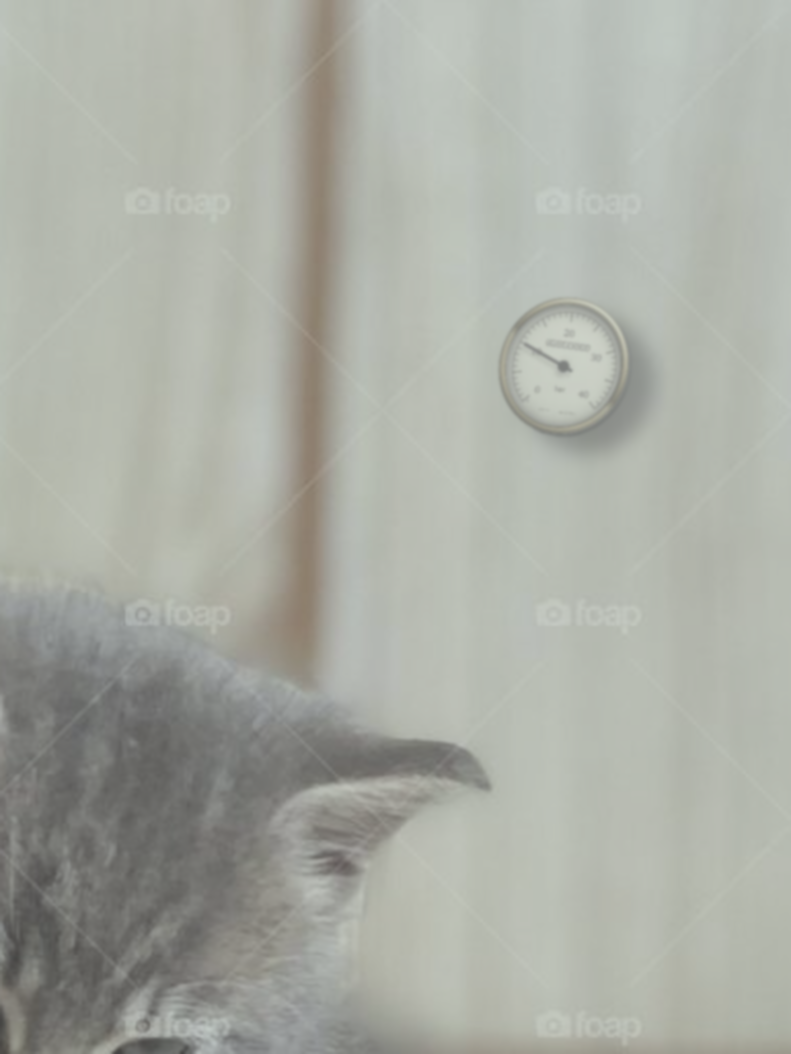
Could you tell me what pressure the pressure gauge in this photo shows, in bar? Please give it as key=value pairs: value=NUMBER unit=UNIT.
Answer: value=10 unit=bar
